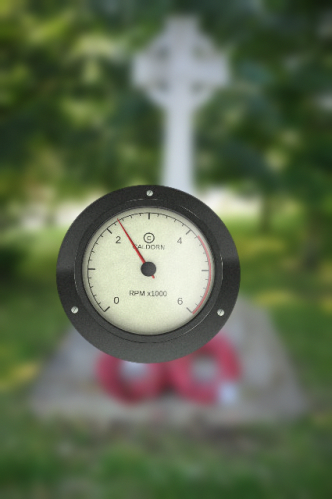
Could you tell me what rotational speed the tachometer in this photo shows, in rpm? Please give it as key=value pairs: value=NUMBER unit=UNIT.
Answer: value=2300 unit=rpm
